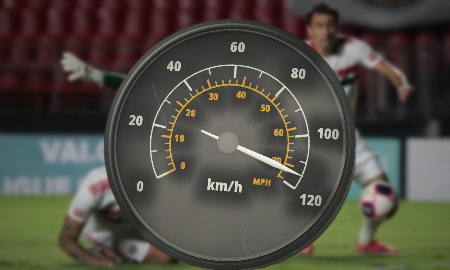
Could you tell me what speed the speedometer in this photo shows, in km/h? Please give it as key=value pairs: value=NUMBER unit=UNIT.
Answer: value=115 unit=km/h
